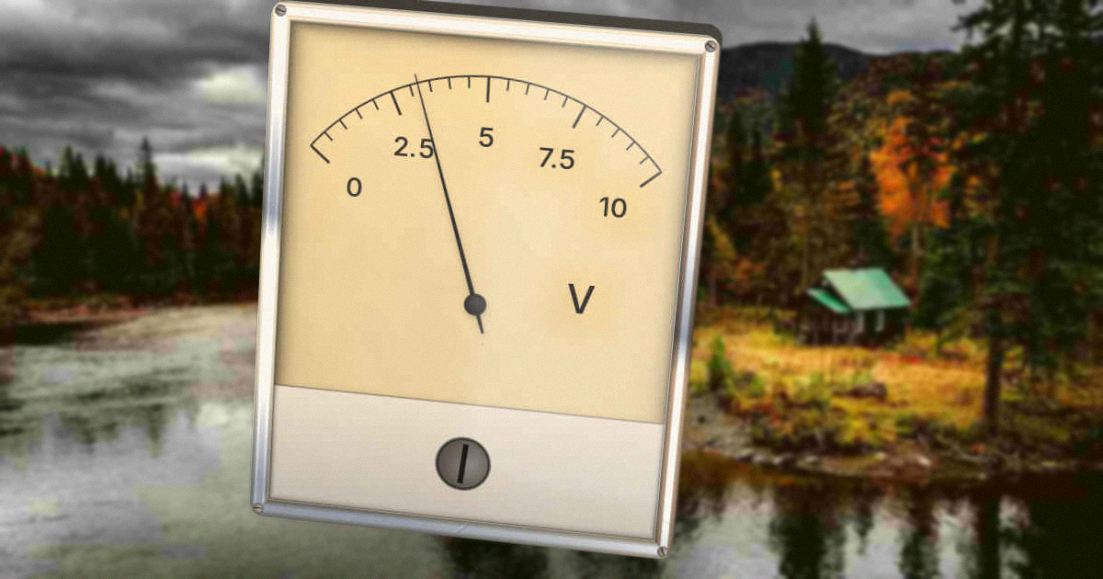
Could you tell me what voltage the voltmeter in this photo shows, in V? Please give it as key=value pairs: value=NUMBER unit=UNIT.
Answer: value=3.25 unit=V
